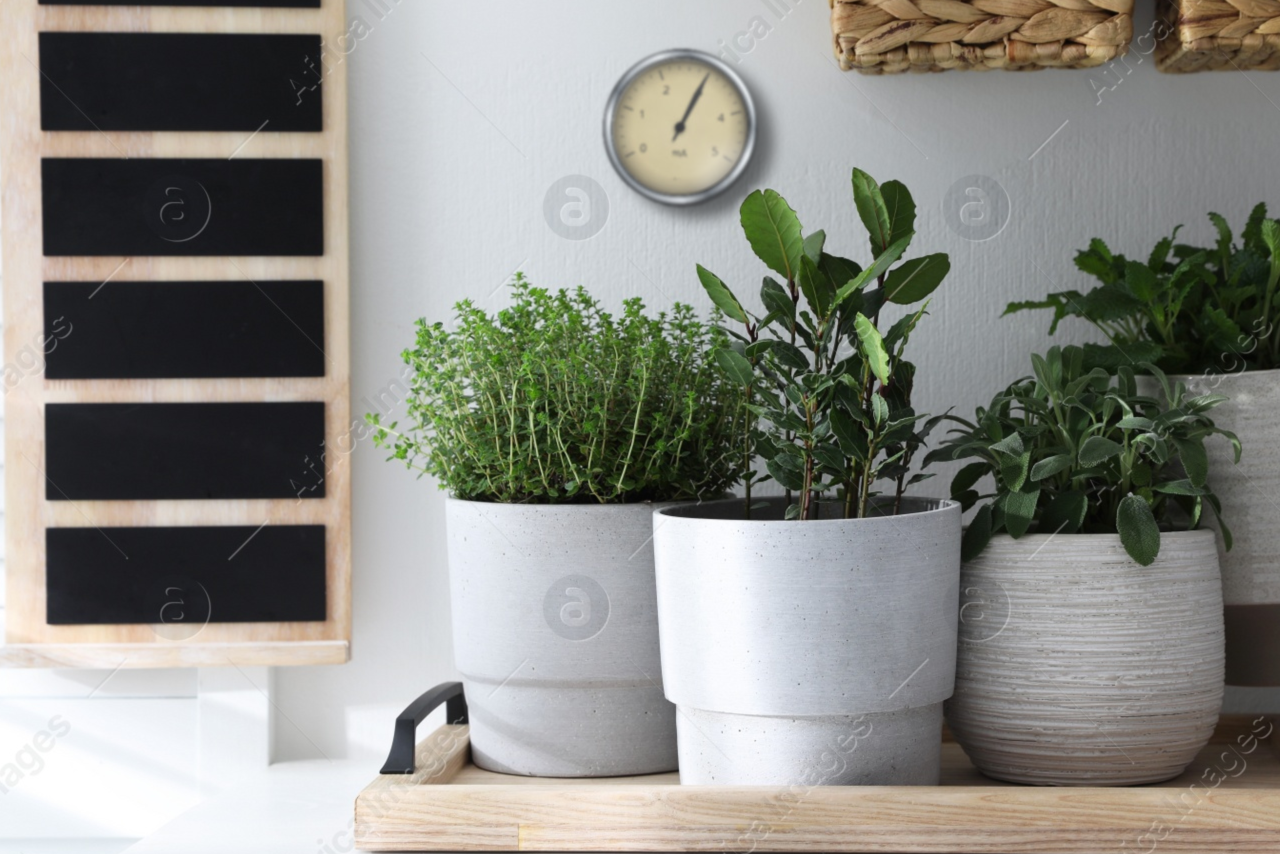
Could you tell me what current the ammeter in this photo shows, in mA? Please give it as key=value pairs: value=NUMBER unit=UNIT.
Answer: value=3 unit=mA
